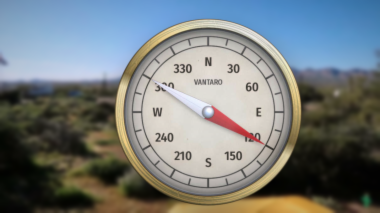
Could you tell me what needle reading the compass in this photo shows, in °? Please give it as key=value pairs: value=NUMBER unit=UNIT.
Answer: value=120 unit=°
